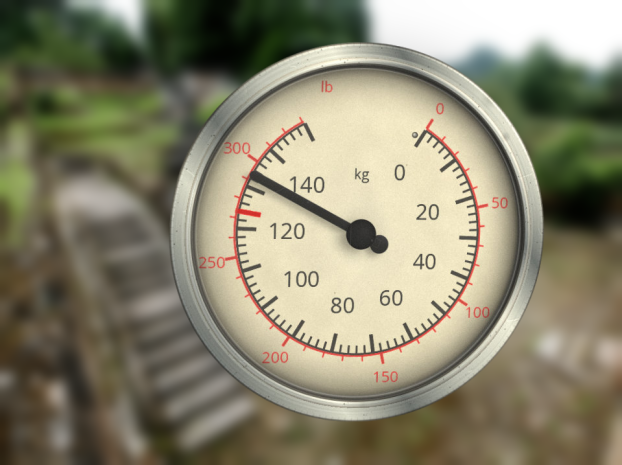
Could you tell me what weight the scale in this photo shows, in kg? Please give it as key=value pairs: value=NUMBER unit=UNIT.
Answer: value=133 unit=kg
